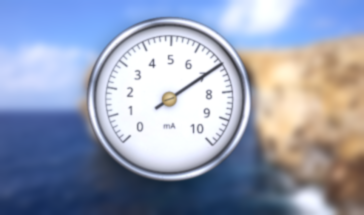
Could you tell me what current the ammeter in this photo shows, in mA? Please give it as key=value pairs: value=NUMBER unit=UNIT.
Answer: value=7 unit=mA
